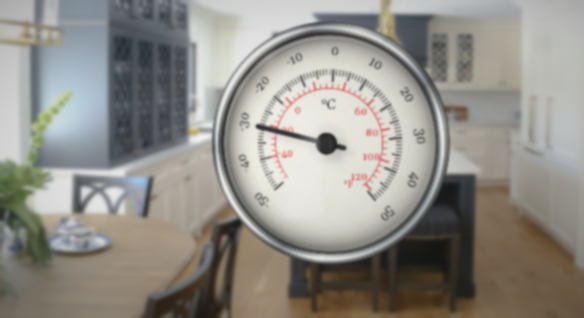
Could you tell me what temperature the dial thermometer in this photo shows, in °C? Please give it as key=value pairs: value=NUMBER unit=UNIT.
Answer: value=-30 unit=°C
